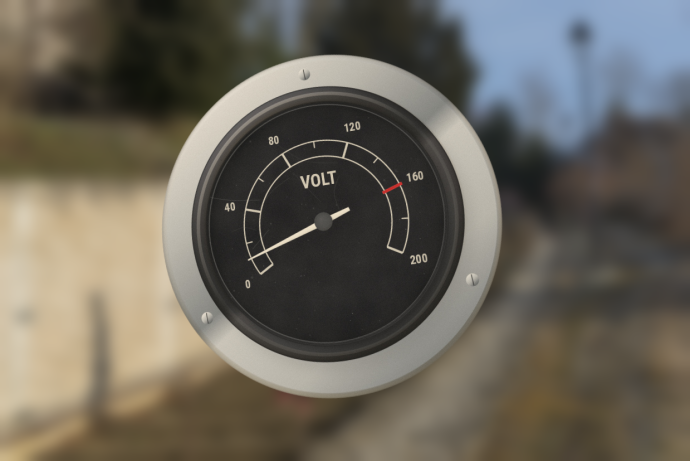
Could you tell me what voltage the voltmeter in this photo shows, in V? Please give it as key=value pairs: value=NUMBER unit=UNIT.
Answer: value=10 unit=V
